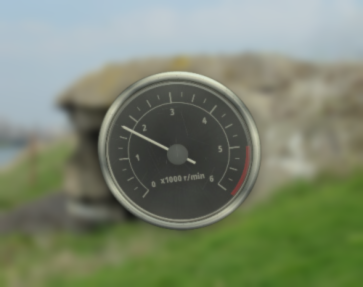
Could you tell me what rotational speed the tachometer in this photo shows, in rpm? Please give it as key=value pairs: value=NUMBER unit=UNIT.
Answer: value=1750 unit=rpm
